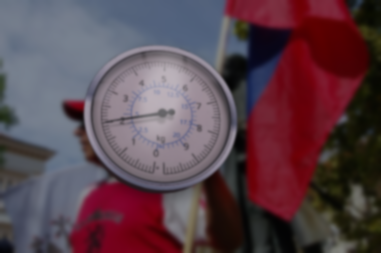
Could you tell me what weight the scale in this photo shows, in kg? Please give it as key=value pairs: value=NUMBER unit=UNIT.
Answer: value=2 unit=kg
